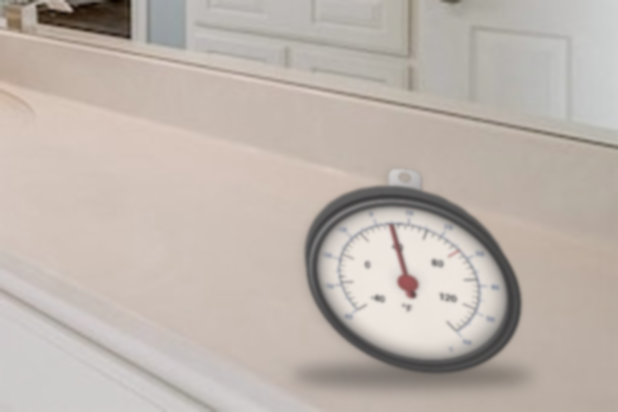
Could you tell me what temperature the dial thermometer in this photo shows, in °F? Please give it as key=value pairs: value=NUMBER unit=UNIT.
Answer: value=40 unit=°F
